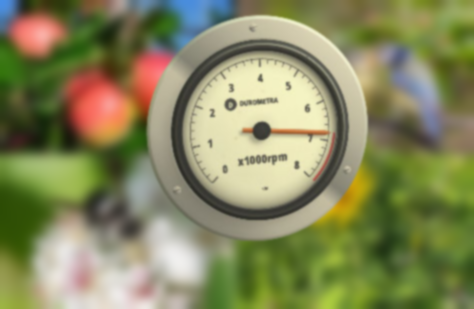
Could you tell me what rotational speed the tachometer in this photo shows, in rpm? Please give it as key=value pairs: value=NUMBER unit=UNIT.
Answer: value=6800 unit=rpm
